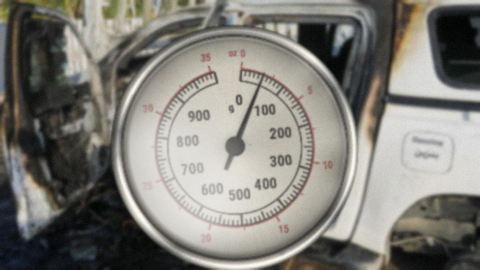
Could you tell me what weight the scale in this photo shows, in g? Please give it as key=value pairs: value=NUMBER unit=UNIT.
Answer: value=50 unit=g
